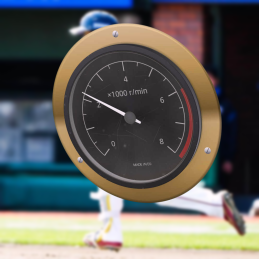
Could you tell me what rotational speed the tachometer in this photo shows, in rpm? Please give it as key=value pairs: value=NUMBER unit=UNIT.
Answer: value=2250 unit=rpm
